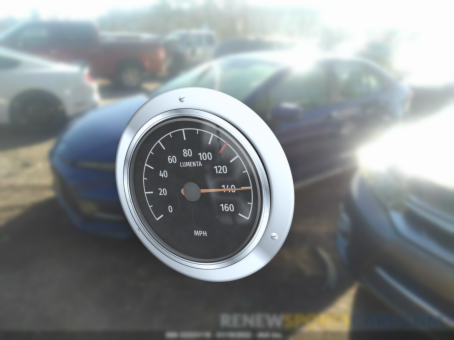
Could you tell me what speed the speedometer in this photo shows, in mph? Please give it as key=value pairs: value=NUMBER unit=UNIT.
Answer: value=140 unit=mph
